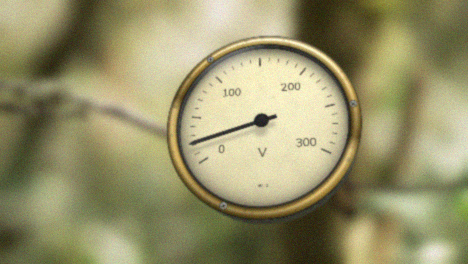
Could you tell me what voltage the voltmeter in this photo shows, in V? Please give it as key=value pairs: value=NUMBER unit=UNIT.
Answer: value=20 unit=V
